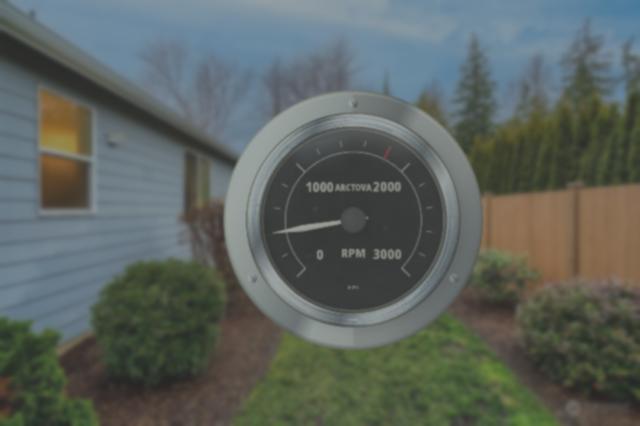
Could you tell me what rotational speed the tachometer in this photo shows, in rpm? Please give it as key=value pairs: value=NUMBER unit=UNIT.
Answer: value=400 unit=rpm
